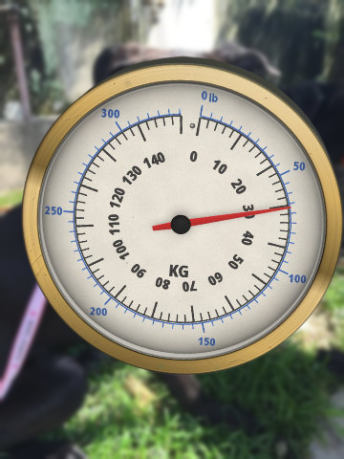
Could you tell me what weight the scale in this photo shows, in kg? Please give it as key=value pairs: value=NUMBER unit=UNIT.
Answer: value=30 unit=kg
